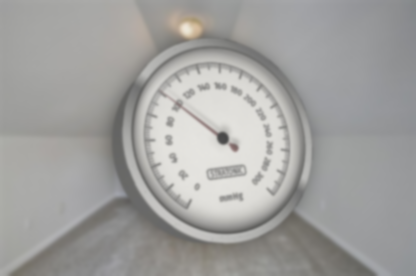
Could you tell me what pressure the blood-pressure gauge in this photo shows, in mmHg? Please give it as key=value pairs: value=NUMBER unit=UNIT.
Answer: value=100 unit=mmHg
